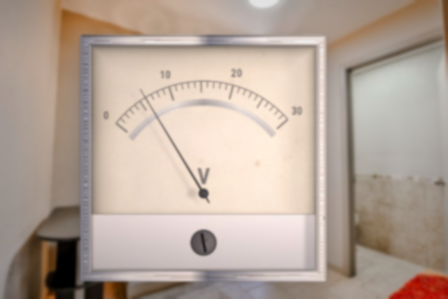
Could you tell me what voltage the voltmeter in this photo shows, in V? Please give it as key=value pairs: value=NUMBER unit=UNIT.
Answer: value=6 unit=V
